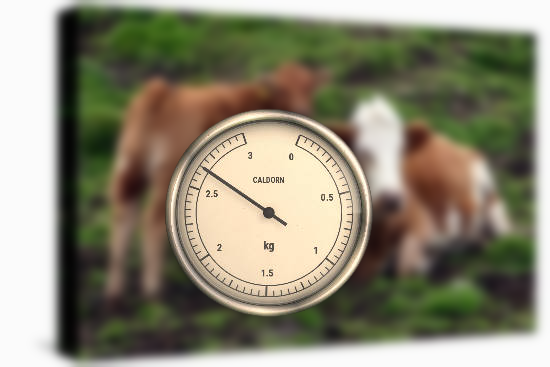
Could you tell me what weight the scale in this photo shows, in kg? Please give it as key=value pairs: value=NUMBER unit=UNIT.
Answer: value=2.65 unit=kg
